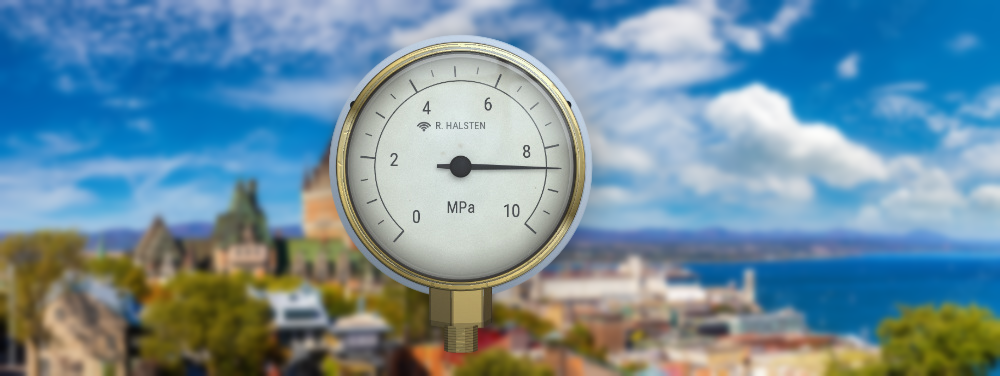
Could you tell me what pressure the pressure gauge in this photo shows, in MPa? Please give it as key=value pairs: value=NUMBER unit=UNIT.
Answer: value=8.5 unit=MPa
